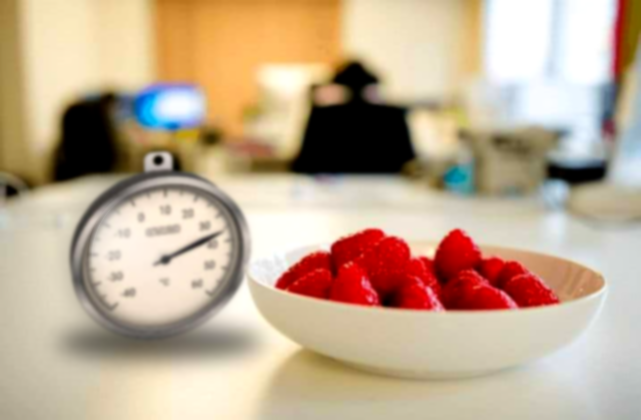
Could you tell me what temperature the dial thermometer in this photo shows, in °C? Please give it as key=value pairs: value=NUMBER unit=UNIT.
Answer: value=35 unit=°C
